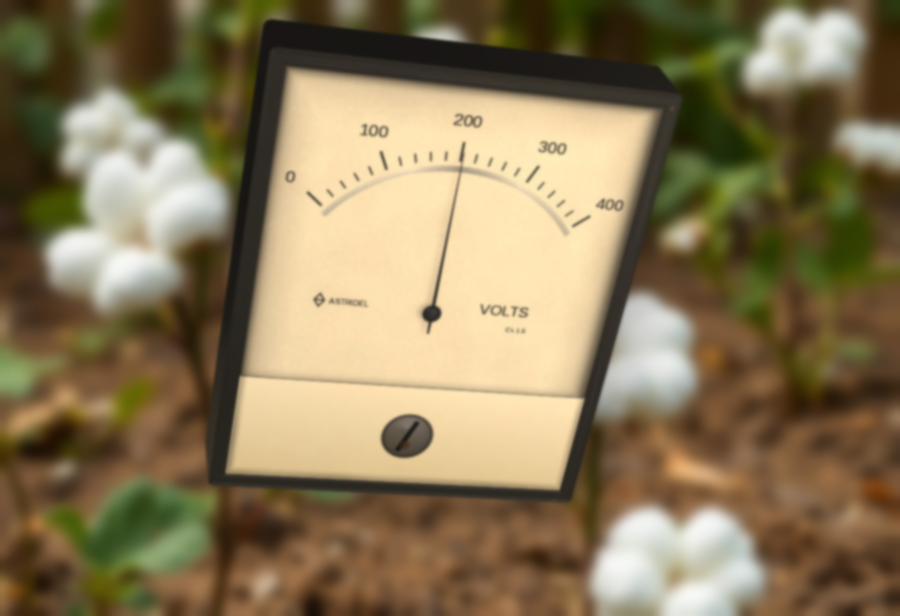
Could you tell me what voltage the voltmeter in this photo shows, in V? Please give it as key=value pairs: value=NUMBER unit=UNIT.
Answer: value=200 unit=V
